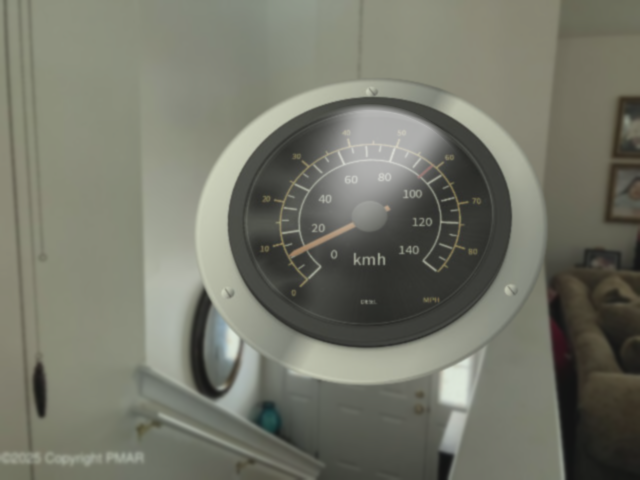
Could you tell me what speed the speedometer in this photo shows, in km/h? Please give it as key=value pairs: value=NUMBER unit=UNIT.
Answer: value=10 unit=km/h
